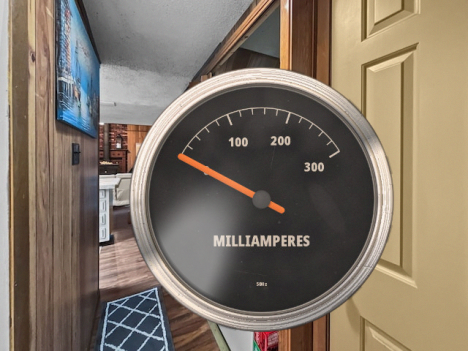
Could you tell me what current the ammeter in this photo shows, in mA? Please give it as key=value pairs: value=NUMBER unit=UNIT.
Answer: value=0 unit=mA
